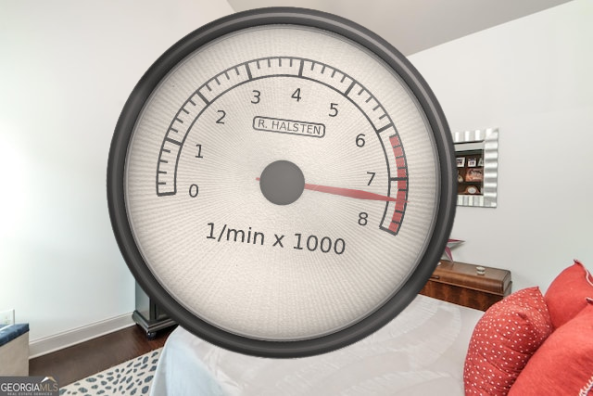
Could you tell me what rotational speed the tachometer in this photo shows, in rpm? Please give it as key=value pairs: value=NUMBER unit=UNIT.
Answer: value=7400 unit=rpm
